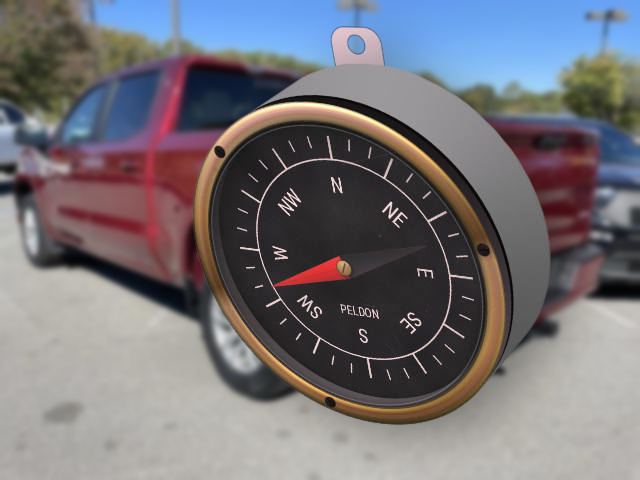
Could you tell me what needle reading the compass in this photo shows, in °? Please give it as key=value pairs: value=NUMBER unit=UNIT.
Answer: value=250 unit=°
